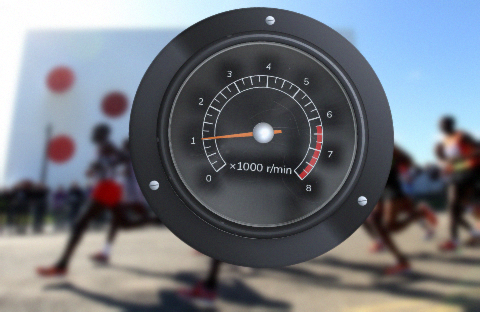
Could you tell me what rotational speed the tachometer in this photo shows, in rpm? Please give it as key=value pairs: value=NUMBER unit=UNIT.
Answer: value=1000 unit=rpm
